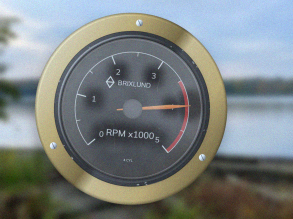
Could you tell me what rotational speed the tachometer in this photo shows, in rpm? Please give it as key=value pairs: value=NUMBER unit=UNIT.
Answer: value=4000 unit=rpm
